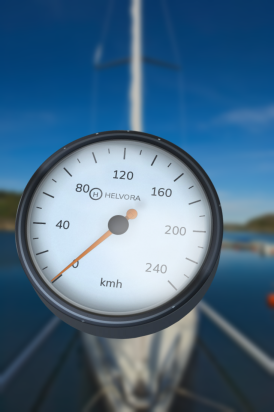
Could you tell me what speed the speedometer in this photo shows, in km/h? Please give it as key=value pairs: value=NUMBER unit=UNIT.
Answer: value=0 unit=km/h
